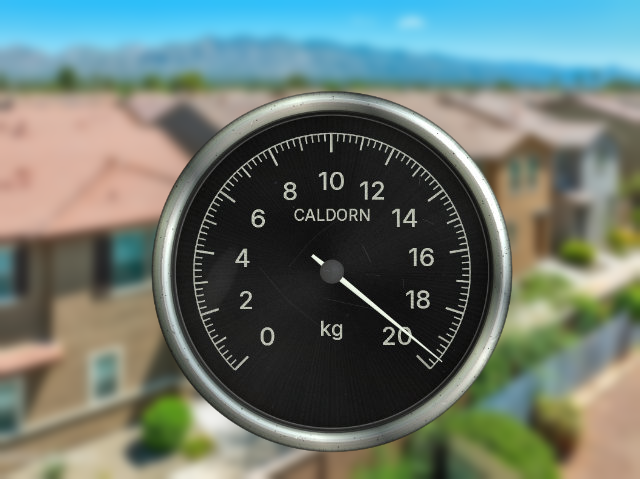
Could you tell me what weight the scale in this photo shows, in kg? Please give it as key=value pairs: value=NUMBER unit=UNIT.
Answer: value=19.6 unit=kg
